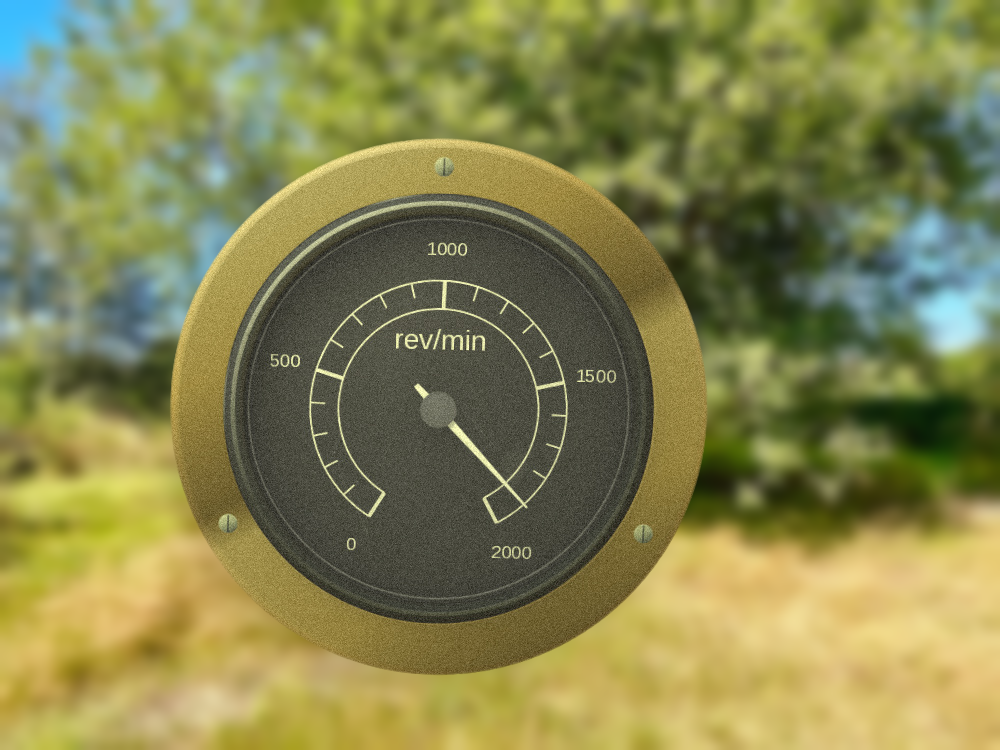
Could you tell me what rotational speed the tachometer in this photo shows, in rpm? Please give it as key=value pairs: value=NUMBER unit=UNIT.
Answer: value=1900 unit=rpm
